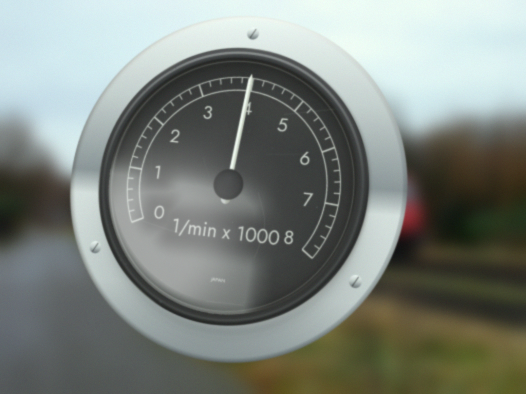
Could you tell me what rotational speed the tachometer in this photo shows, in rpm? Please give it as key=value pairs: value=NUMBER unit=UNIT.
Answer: value=4000 unit=rpm
